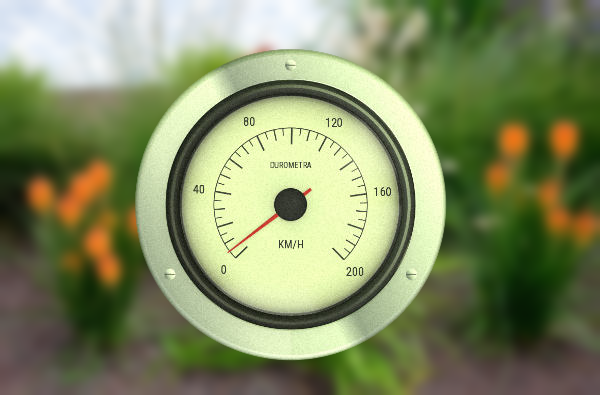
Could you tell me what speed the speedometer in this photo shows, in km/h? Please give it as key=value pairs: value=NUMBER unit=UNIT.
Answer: value=5 unit=km/h
